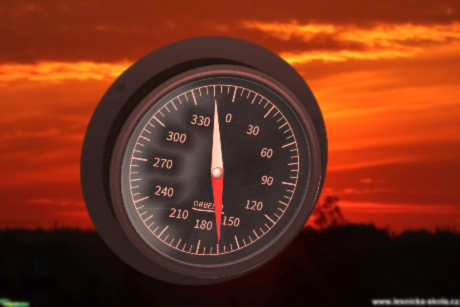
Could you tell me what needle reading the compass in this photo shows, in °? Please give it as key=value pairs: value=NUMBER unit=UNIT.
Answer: value=165 unit=°
